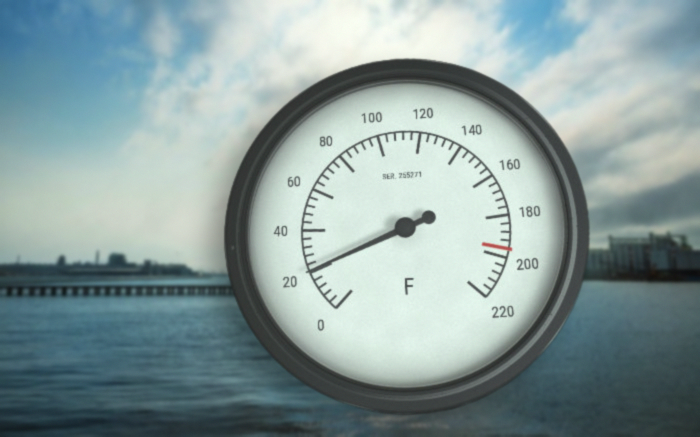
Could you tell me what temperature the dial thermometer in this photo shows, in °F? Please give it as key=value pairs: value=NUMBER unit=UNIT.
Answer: value=20 unit=°F
